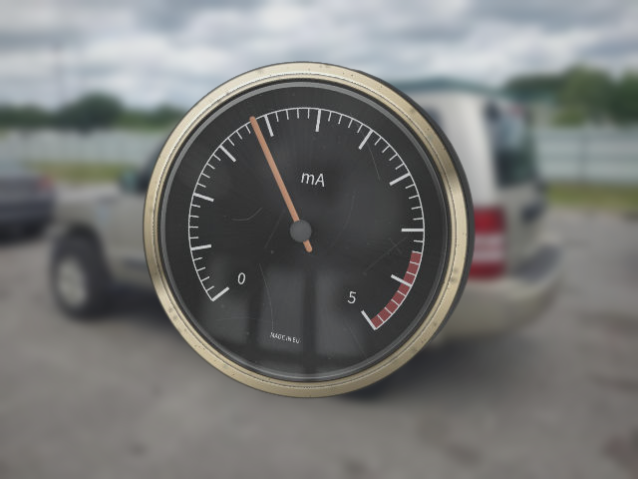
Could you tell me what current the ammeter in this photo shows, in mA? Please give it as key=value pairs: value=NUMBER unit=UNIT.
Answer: value=1.9 unit=mA
